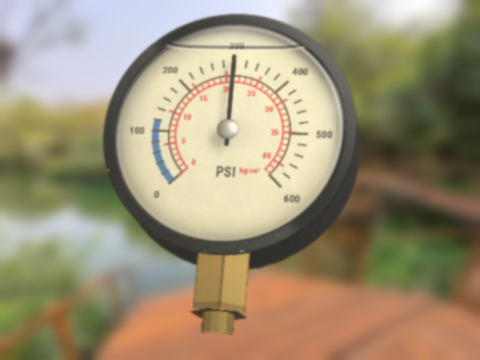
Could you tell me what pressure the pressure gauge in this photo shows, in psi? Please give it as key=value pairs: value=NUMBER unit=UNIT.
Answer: value=300 unit=psi
